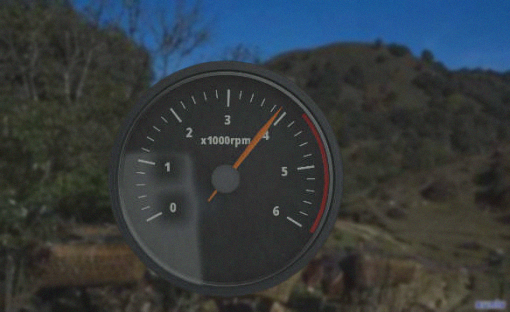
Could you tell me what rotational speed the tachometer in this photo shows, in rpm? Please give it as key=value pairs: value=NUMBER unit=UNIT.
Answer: value=3900 unit=rpm
